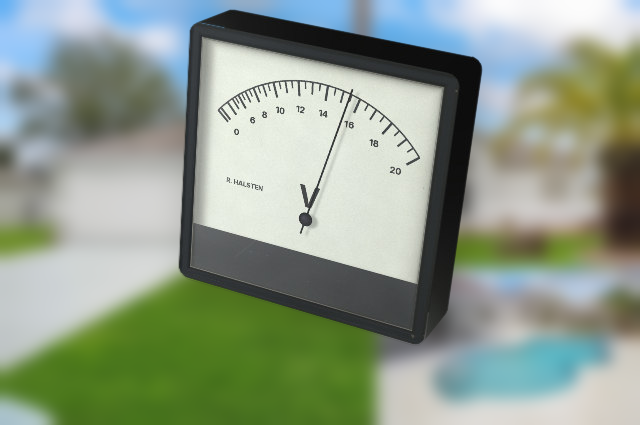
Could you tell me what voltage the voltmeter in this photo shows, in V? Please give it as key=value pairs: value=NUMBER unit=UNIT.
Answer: value=15.5 unit=V
